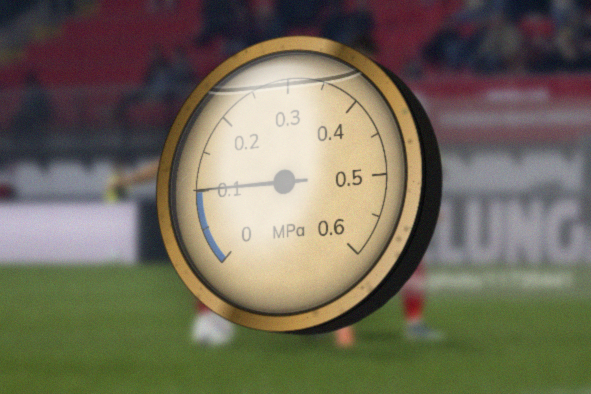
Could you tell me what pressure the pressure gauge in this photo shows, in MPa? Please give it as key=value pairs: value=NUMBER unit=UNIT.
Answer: value=0.1 unit=MPa
